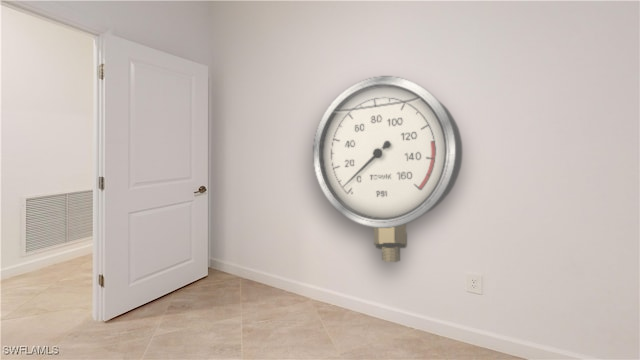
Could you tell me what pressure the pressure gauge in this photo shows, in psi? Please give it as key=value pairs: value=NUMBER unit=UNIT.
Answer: value=5 unit=psi
